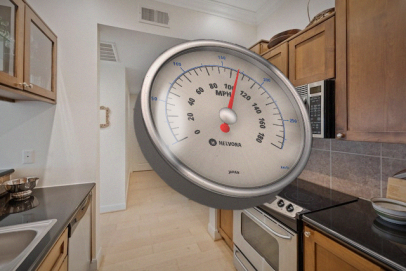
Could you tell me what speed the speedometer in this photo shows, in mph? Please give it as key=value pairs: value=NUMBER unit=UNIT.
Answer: value=105 unit=mph
